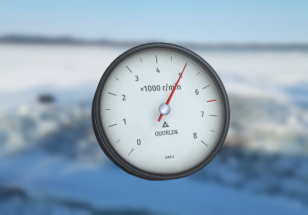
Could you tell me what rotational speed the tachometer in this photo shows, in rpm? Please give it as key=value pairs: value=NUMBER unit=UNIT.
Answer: value=5000 unit=rpm
